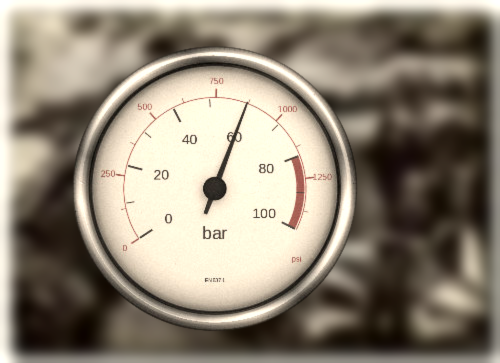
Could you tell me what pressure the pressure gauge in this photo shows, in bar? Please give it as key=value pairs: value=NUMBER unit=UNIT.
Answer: value=60 unit=bar
